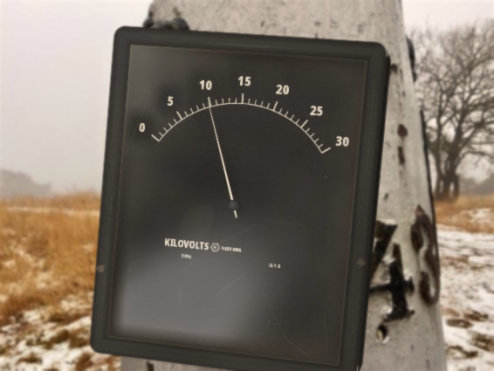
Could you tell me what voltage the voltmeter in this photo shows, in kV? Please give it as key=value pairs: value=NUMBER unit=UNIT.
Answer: value=10 unit=kV
